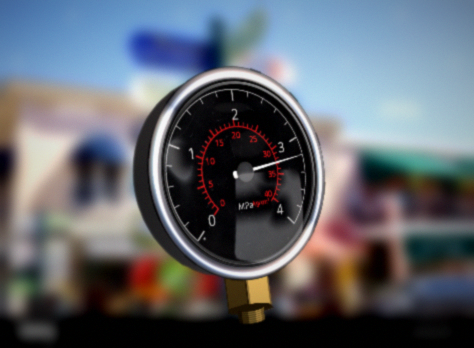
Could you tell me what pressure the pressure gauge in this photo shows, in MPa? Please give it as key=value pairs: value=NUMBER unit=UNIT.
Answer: value=3.2 unit=MPa
